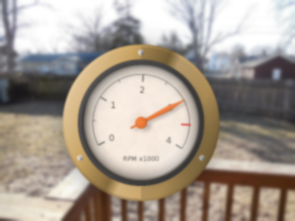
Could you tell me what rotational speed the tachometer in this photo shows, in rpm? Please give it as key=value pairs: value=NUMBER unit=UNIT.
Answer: value=3000 unit=rpm
